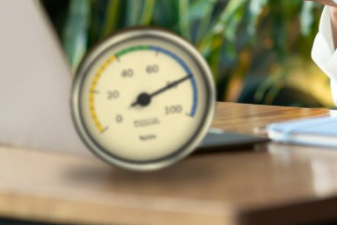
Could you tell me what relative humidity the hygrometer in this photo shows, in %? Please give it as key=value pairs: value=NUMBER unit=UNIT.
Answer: value=80 unit=%
